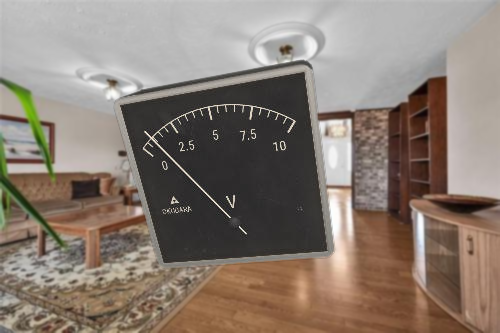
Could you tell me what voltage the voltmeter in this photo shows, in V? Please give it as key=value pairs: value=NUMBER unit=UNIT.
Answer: value=1 unit=V
